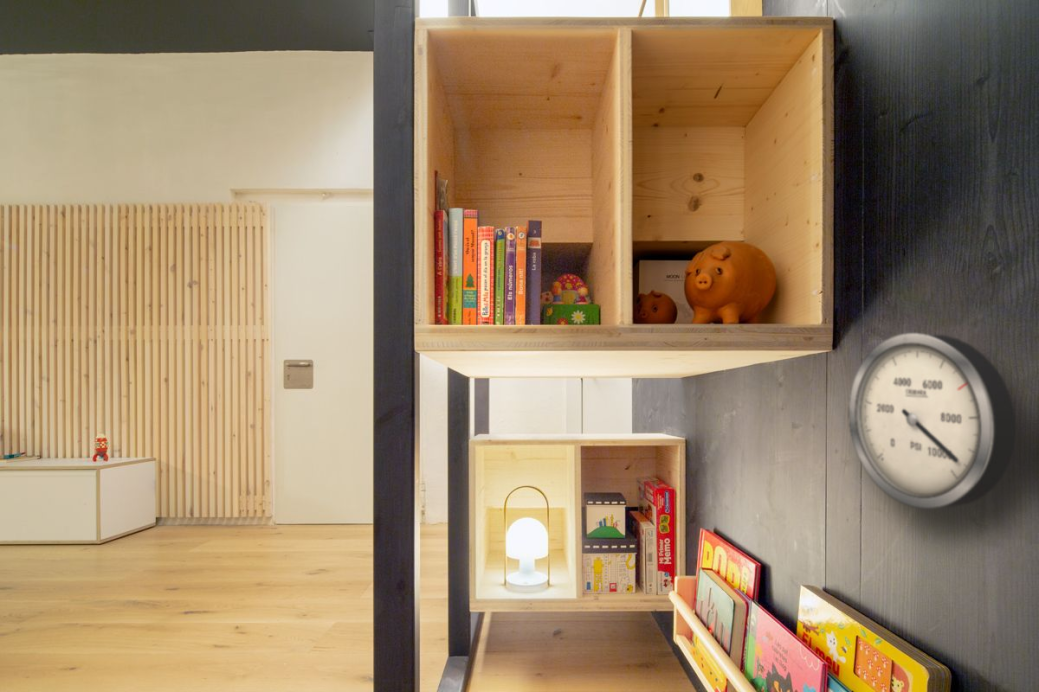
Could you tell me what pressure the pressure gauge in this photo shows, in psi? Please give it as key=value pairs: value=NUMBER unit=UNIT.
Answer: value=9500 unit=psi
